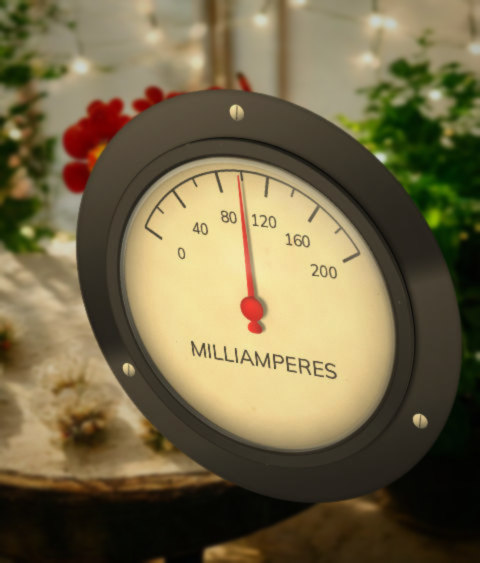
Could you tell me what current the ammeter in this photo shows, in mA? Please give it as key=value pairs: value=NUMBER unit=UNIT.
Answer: value=100 unit=mA
